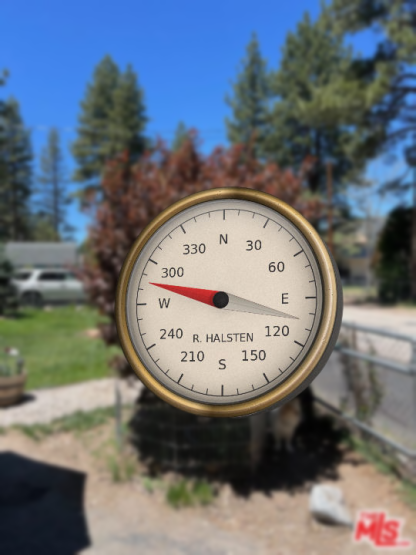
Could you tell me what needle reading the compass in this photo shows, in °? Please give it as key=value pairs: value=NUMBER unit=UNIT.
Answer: value=285 unit=°
